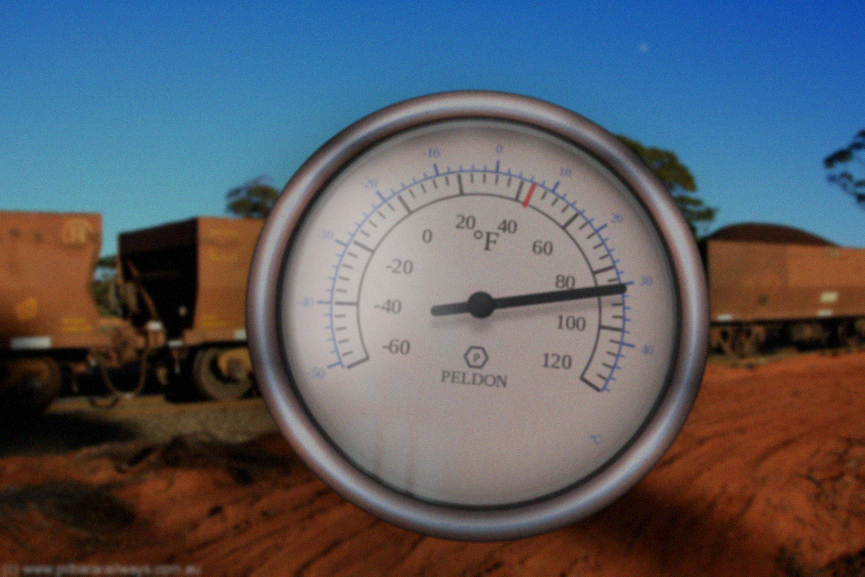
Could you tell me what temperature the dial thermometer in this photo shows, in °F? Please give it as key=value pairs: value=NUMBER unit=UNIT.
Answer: value=88 unit=°F
